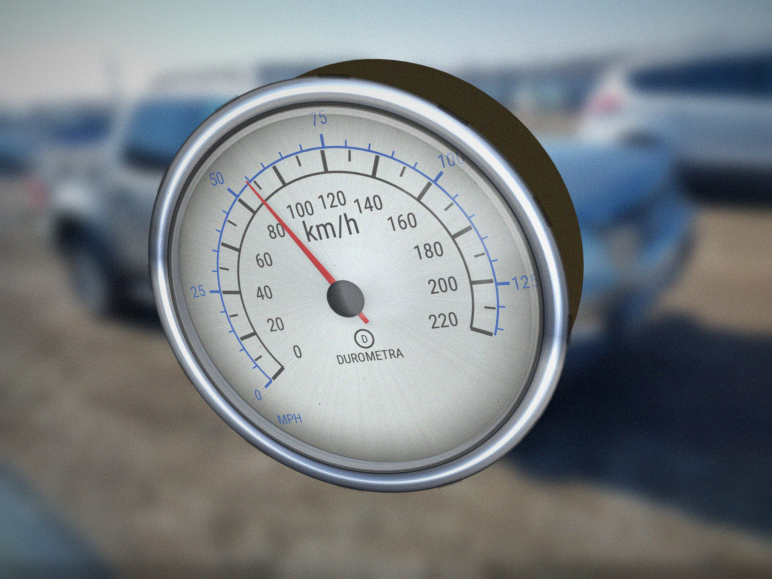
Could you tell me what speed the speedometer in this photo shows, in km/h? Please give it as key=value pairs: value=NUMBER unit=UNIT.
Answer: value=90 unit=km/h
